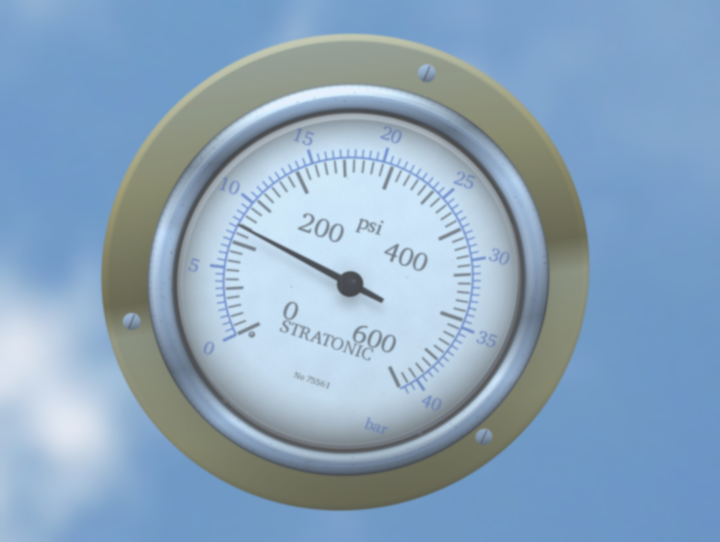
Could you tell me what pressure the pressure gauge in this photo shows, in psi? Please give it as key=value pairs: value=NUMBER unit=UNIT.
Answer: value=120 unit=psi
